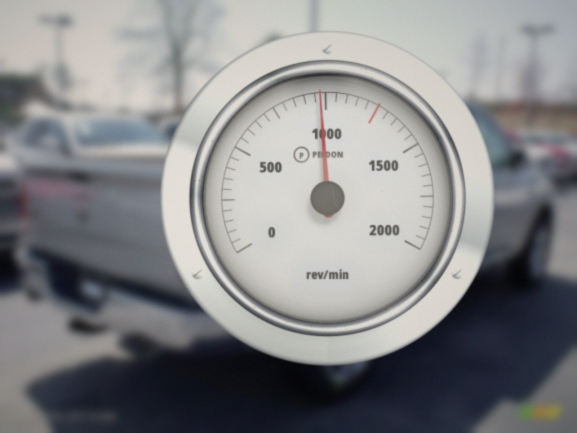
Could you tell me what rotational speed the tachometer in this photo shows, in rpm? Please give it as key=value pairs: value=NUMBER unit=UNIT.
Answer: value=975 unit=rpm
